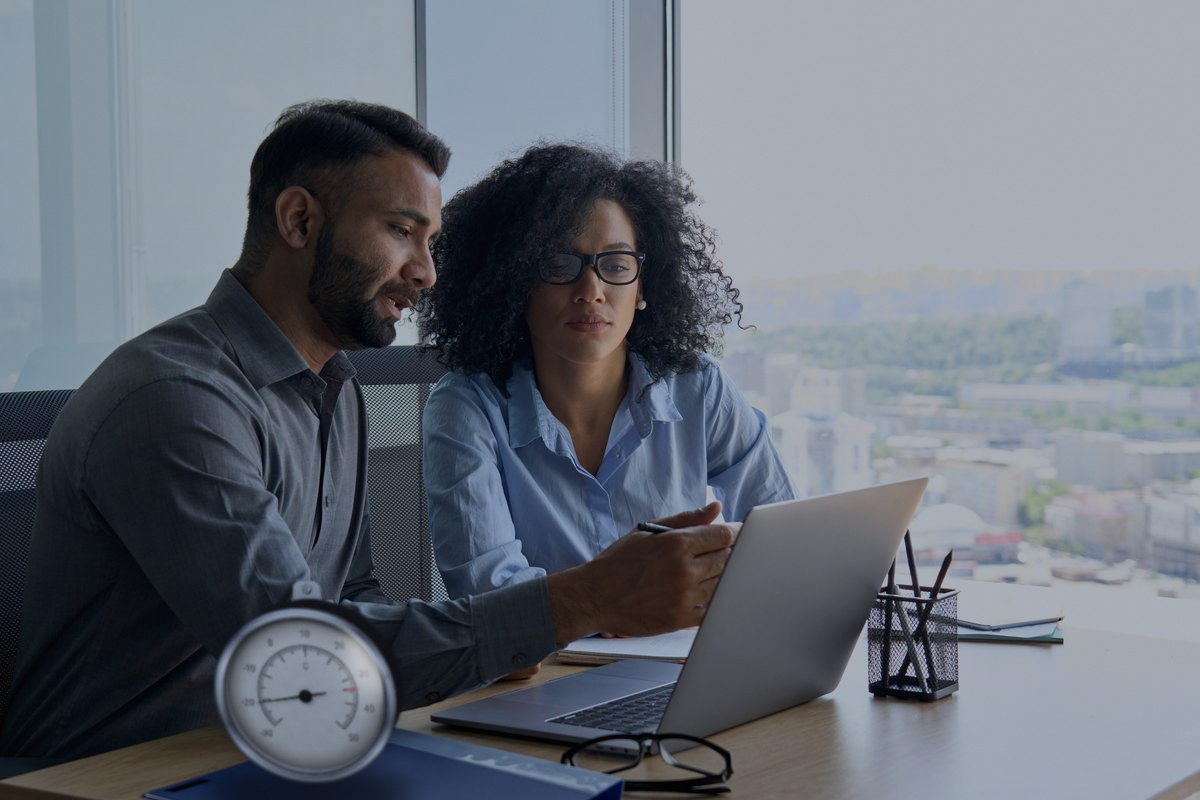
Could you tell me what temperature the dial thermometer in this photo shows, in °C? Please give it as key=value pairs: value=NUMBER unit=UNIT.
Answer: value=-20 unit=°C
